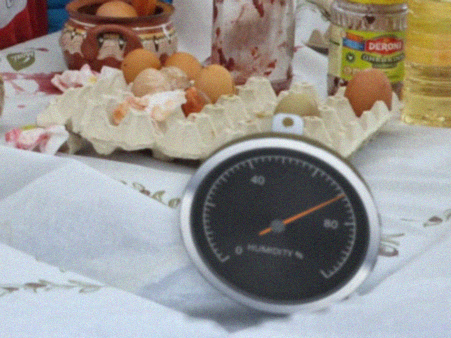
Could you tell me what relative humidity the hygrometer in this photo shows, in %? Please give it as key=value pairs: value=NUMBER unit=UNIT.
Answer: value=70 unit=%
